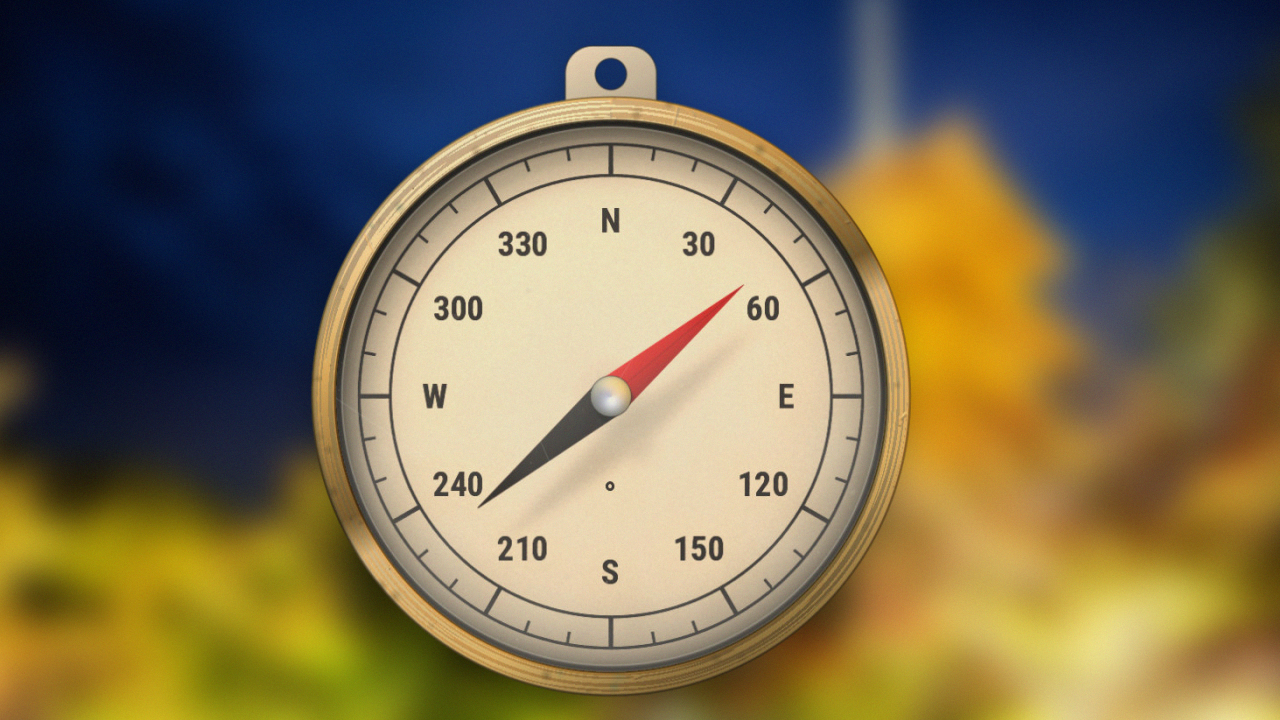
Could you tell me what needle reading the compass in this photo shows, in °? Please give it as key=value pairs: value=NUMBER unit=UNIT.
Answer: value=50 unit=°
